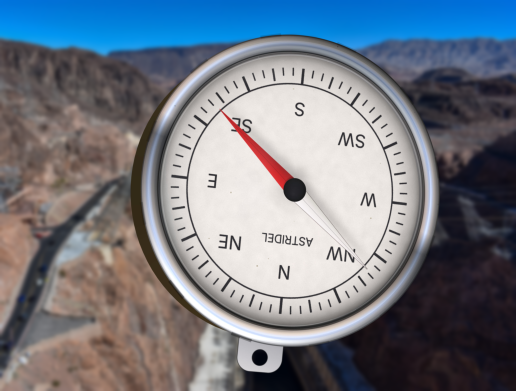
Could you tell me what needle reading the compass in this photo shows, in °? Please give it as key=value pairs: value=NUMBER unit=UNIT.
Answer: value=130 unit=°
